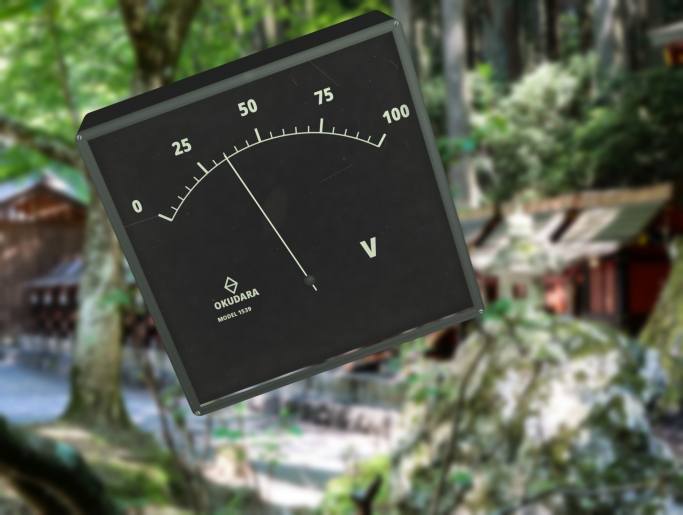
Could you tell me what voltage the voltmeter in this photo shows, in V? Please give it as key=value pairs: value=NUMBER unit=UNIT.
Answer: value=35 unit=V
